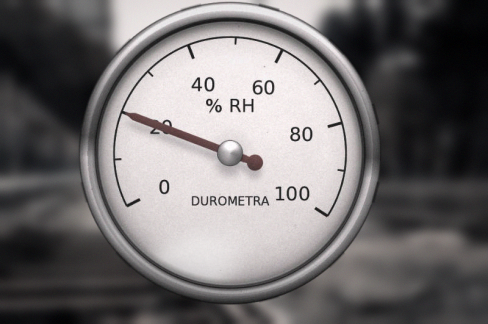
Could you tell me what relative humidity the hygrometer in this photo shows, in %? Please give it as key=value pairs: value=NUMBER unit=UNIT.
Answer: value=20 unit=%
